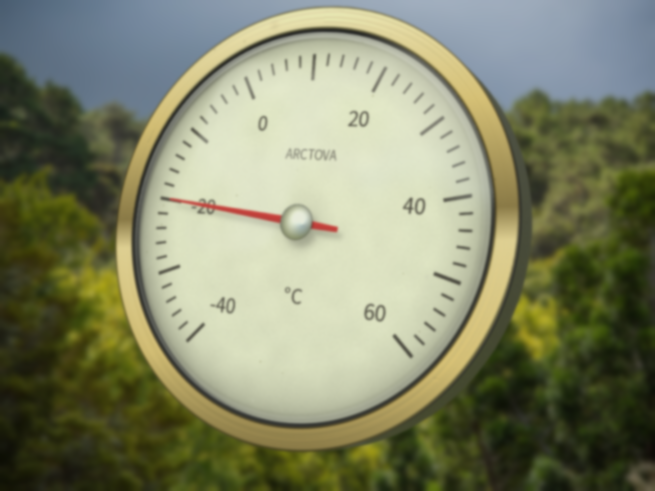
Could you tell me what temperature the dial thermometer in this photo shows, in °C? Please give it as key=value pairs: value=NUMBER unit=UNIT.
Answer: value=-20 unit=°C
